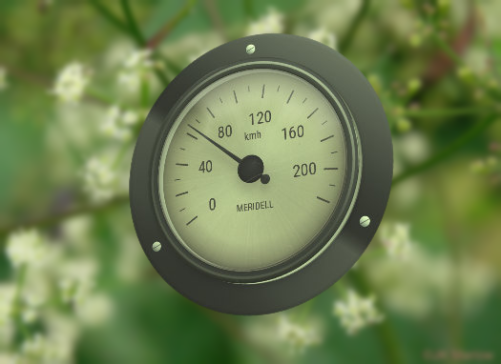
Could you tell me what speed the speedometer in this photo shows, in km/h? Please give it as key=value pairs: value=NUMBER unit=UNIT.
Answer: value=65 unit=km/h
